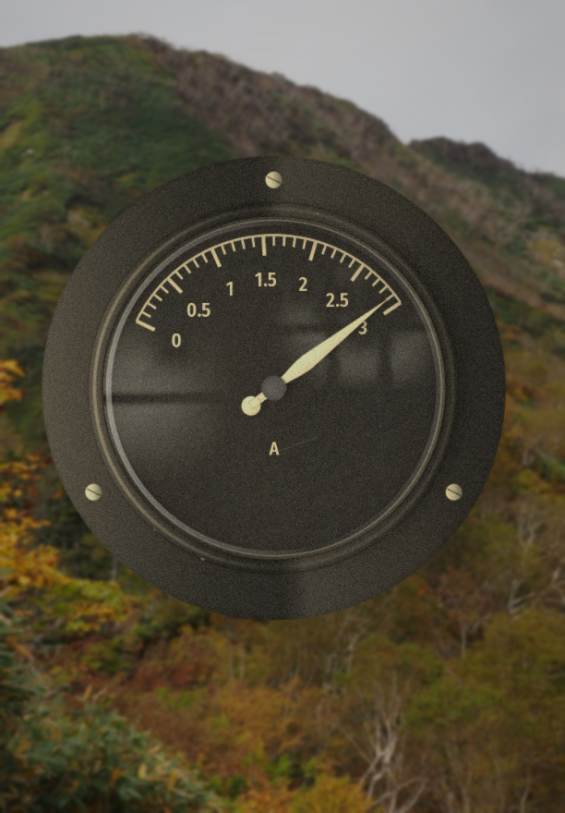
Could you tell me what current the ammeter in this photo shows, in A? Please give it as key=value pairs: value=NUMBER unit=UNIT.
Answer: value=2.9 unit=A
